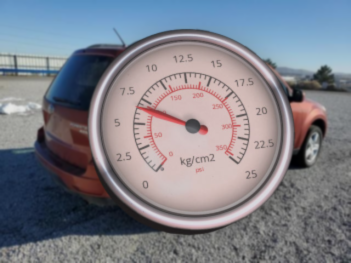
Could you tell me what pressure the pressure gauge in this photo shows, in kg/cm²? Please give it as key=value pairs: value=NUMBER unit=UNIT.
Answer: value=6.5 unit=kg/cm²
